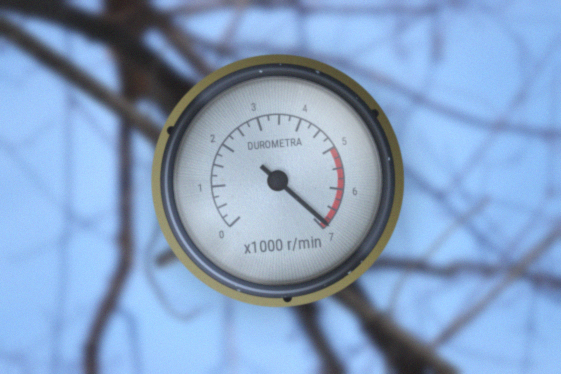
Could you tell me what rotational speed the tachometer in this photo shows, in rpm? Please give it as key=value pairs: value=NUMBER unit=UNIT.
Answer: value=6875 unit=rpm
